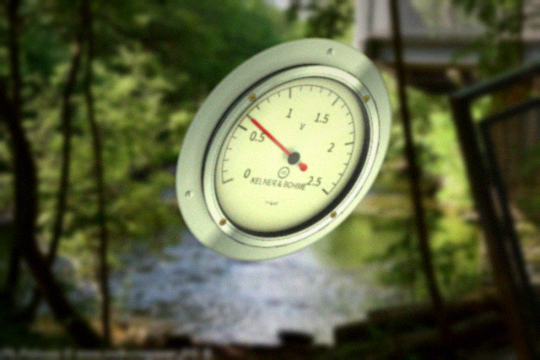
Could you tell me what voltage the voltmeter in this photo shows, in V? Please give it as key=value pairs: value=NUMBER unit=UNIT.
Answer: value=0.6 unit=V
